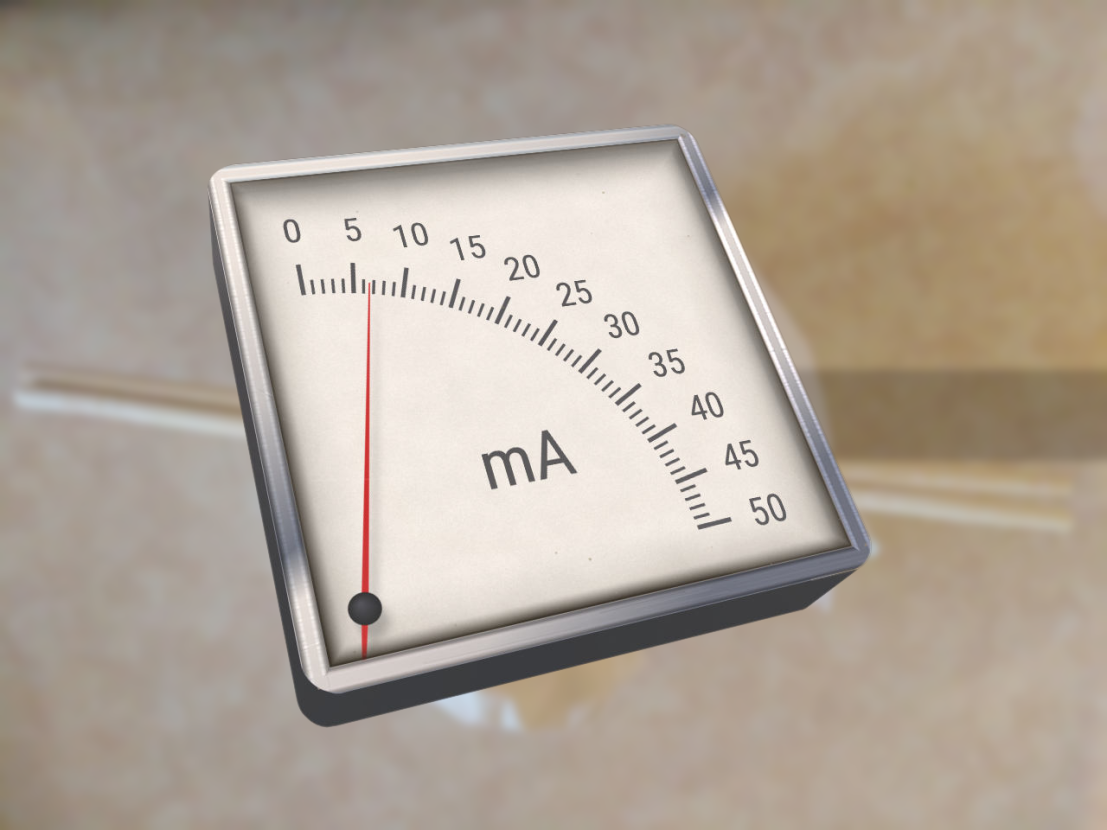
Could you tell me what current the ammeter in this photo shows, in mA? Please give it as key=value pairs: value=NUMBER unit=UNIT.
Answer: value=6.5 unit=mA
